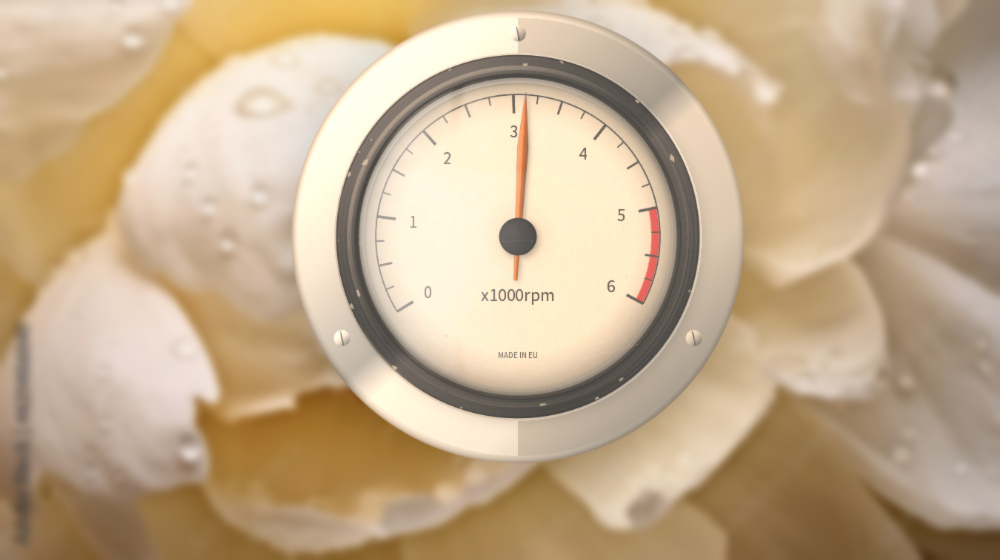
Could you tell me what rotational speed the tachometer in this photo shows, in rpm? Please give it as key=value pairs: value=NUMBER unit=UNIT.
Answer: value=3125 unit=rpm
